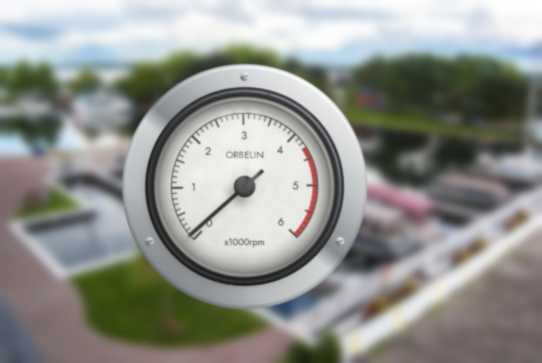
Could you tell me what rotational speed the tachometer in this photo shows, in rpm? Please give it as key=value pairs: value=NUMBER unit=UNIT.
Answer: value=100 unit=rpm
